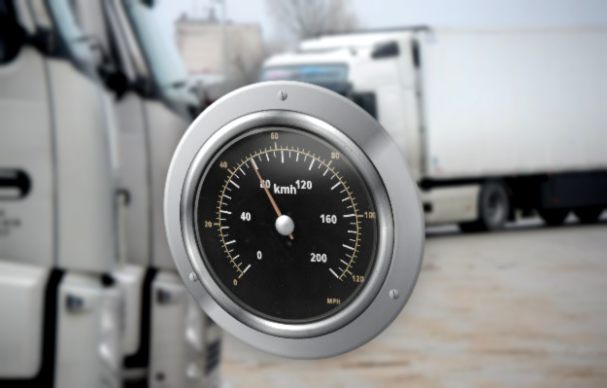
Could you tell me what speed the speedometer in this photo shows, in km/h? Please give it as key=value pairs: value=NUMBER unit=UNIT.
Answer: value=80 unit=km/h
